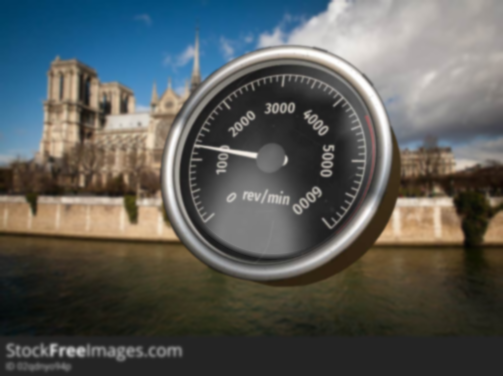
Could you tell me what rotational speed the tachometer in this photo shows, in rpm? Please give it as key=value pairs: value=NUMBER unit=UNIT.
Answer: value=1200 unit=rpm
